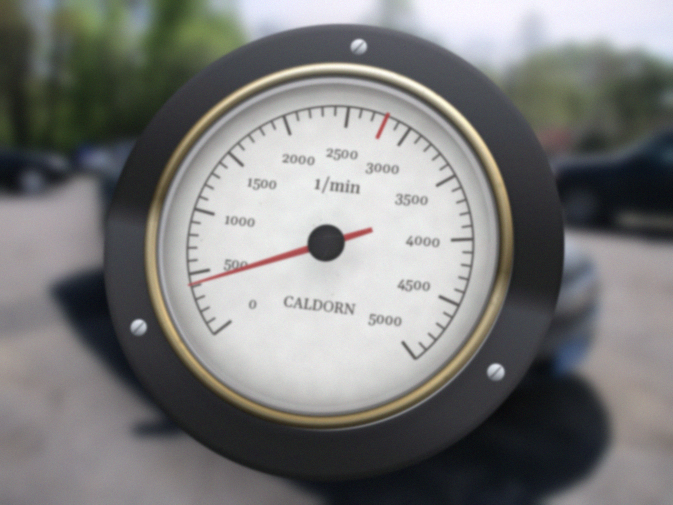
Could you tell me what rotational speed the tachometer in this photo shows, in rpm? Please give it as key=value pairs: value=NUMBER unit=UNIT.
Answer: value=400 unit=rpm
